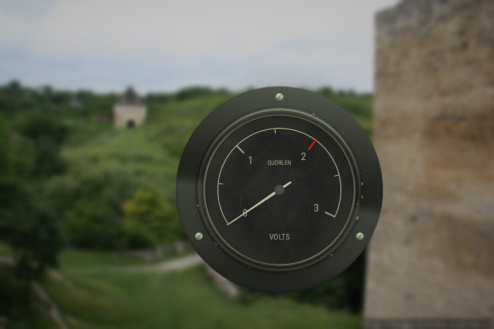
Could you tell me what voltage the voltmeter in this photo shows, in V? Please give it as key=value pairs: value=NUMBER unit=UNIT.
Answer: value=0 unit=V
